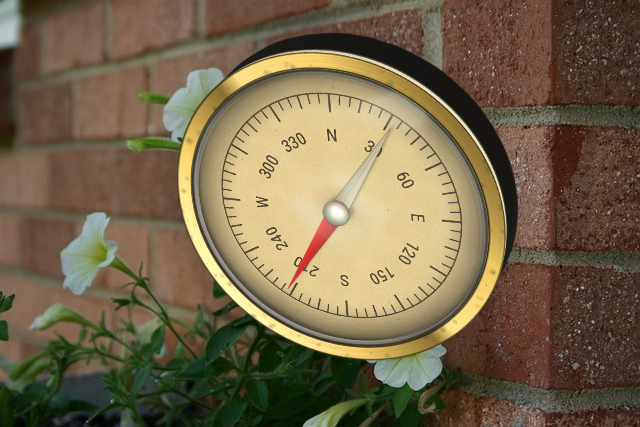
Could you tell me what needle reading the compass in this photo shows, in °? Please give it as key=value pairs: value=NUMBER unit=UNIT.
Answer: value=212.5 unit=°
